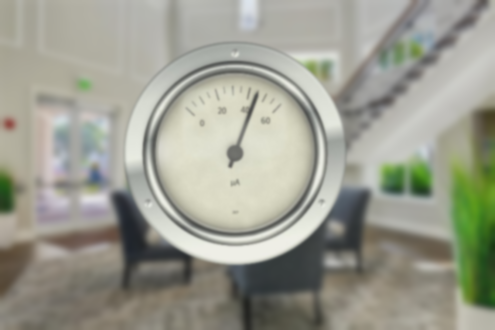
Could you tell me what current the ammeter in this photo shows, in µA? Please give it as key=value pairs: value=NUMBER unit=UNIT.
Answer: value=45 unit=µA
